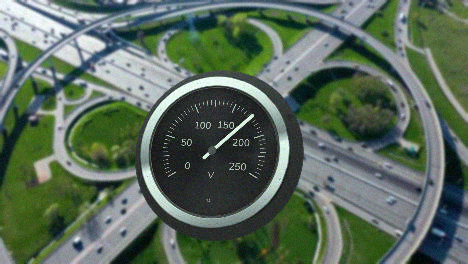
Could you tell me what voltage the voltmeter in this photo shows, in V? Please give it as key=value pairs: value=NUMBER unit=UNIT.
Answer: value=175 unit=V
